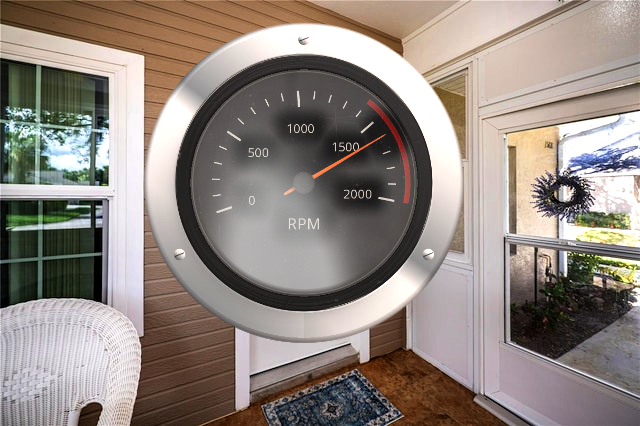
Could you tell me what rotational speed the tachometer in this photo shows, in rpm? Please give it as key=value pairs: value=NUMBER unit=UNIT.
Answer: value=1600 unit=rpm
